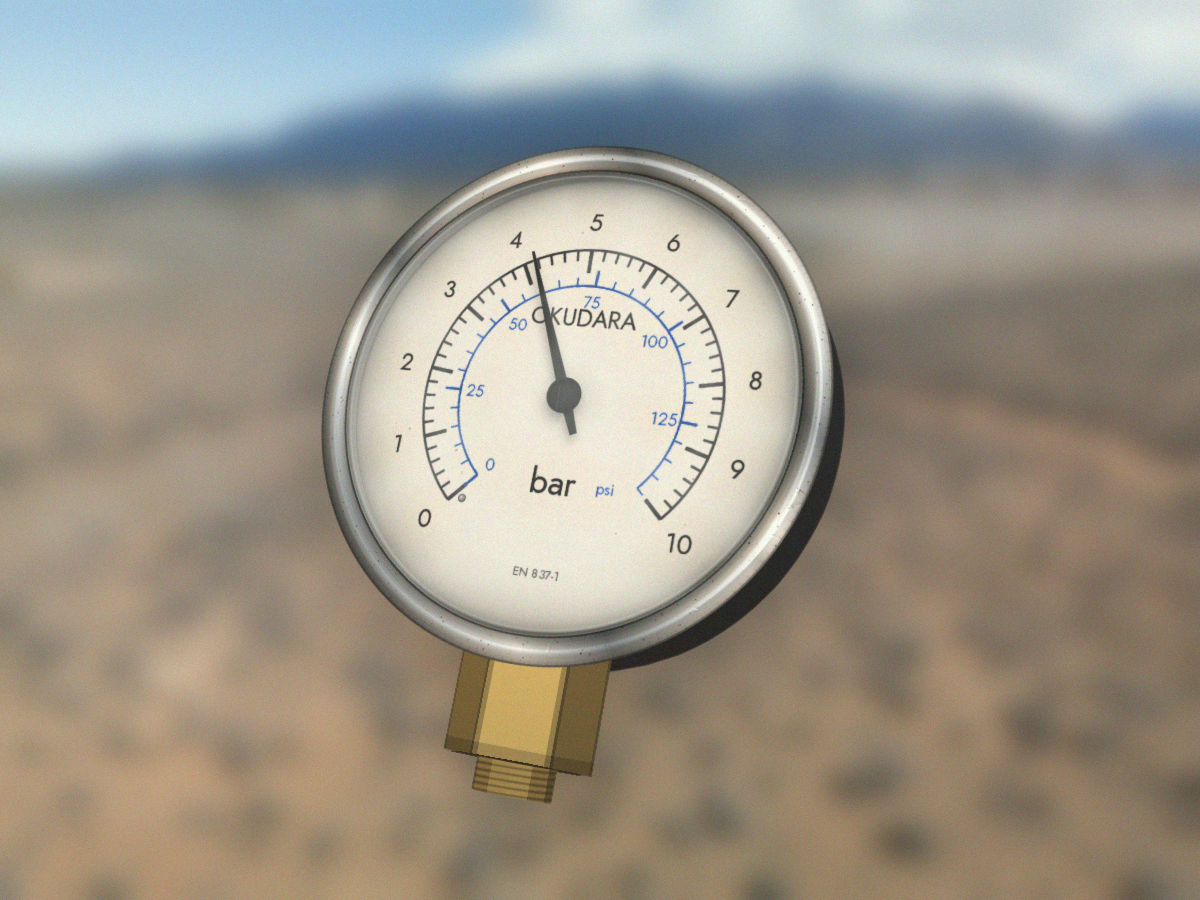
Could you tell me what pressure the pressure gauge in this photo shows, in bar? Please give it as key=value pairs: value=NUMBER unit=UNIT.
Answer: value=4.2 unit=bar
